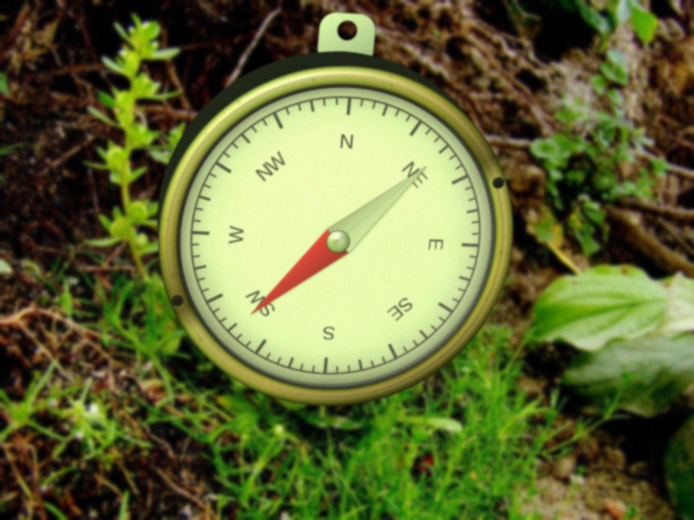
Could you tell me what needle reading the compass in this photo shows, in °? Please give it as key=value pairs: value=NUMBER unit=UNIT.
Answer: value=225 unit=°
